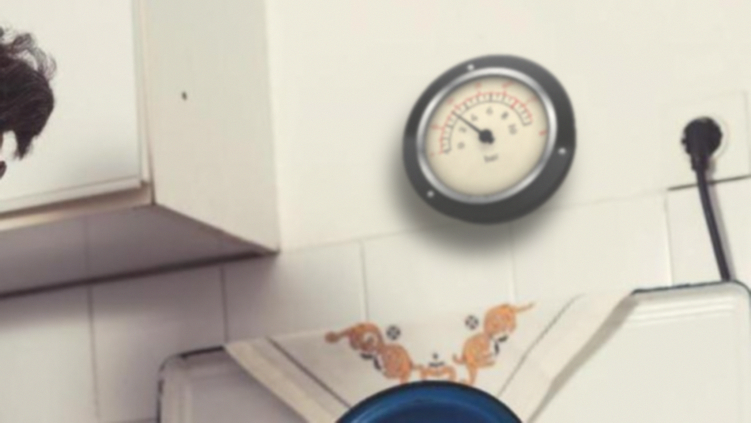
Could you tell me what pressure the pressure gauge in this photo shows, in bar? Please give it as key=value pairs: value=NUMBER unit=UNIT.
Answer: value=3 unit=bar
